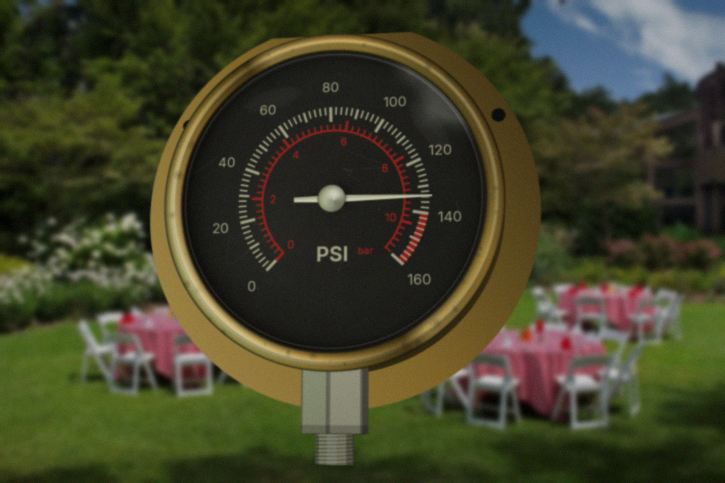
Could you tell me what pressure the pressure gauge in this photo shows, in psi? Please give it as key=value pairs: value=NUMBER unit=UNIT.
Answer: value=134 unit=psi
